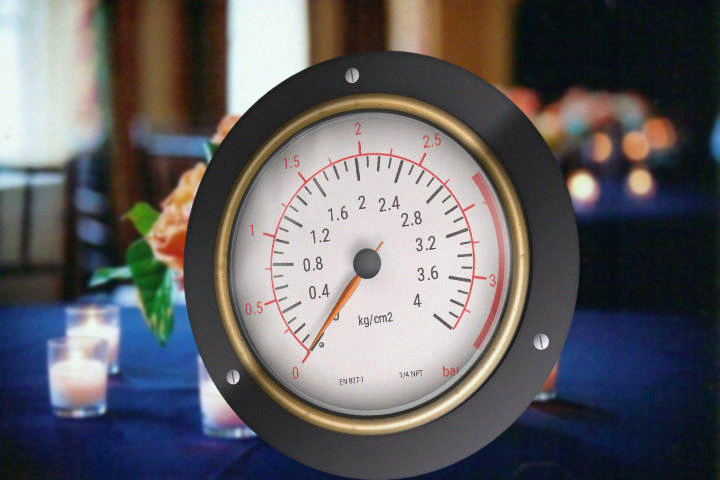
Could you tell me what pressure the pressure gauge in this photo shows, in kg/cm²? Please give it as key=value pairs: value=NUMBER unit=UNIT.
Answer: value=0 unit=kg/cm²
